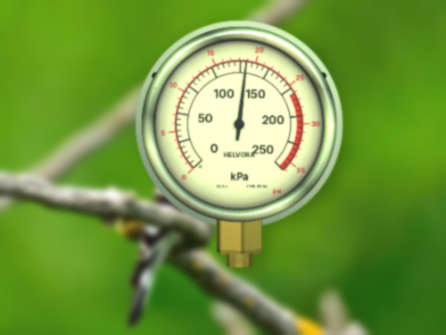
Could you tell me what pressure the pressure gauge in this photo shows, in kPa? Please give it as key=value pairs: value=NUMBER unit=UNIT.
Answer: value=130 unit=kPa
